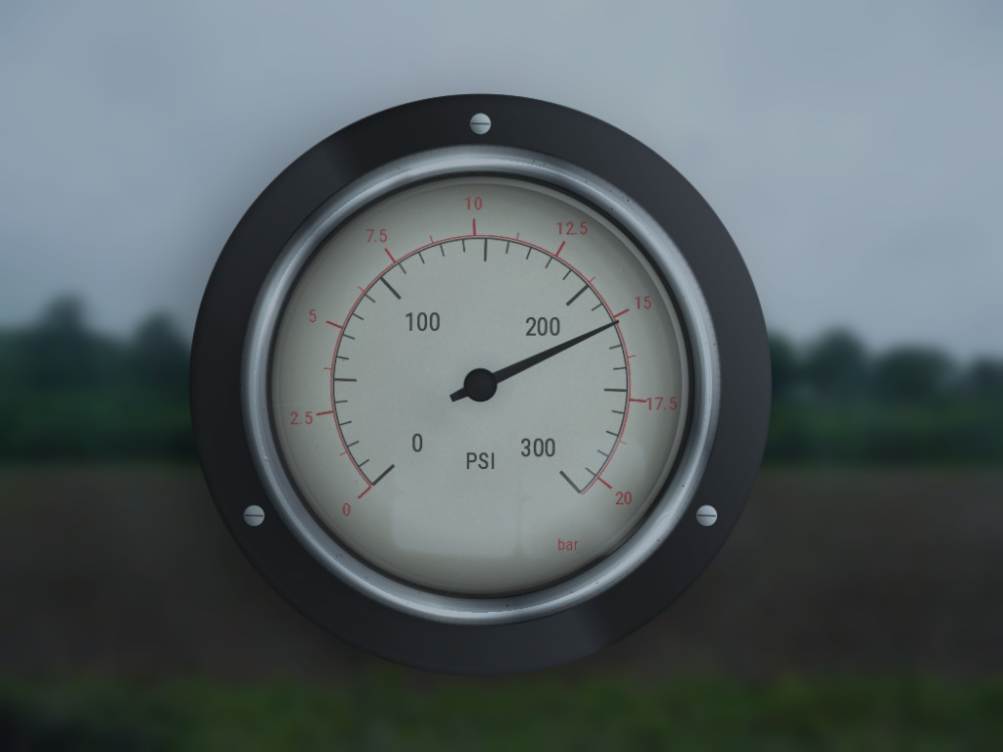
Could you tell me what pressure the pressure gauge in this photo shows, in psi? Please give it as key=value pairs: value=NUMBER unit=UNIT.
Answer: value=220 unit=psi
